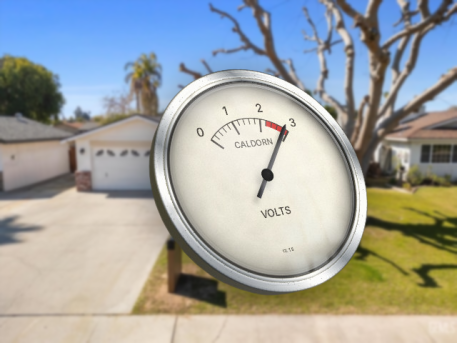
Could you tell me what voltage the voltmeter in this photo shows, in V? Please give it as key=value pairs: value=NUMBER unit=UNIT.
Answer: value=2.8 unit=V
